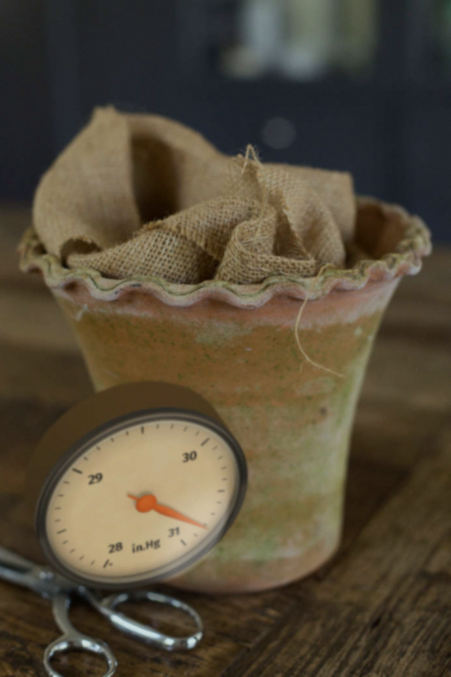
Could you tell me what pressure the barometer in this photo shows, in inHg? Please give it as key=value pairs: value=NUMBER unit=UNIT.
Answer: value=30.8 unit=inHg
